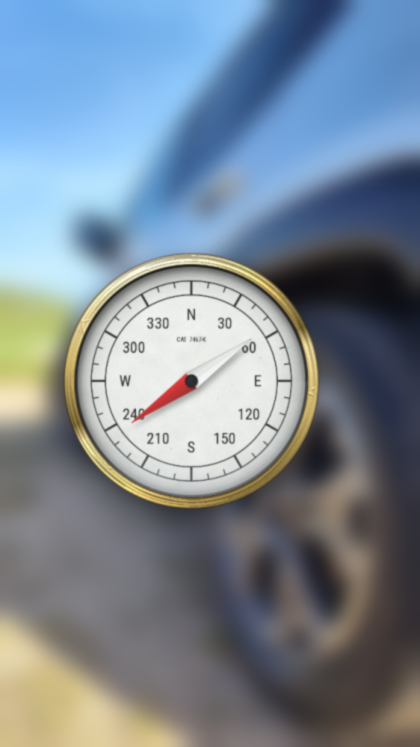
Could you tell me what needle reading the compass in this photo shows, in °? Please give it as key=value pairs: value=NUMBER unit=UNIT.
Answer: value=235 unit=°
